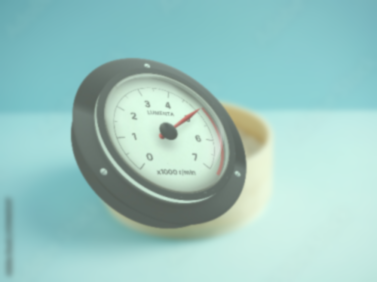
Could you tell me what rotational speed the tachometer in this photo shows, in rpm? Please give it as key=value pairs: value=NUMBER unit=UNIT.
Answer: value=5000 unit=rpm
